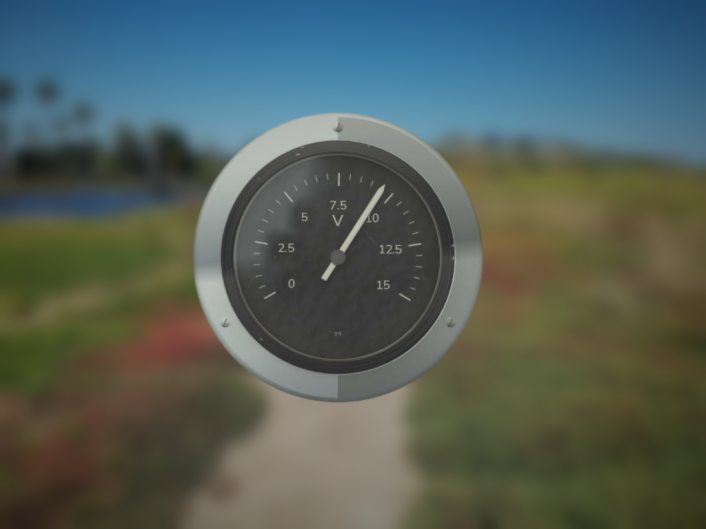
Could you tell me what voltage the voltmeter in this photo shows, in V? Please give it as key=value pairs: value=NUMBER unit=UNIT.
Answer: value=9.5 unit=V
